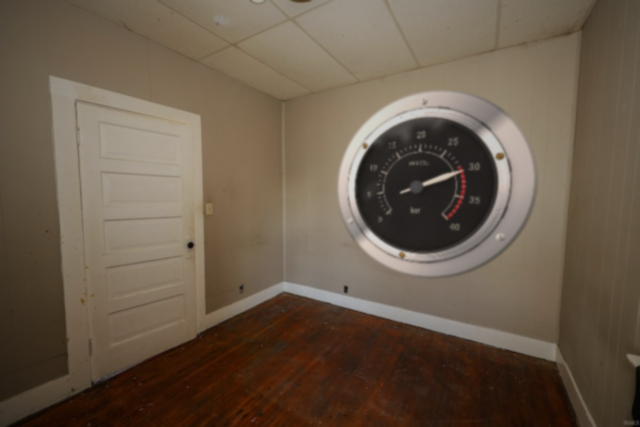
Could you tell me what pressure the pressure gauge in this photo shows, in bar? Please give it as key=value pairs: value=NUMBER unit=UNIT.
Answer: value=30 unit=bar
